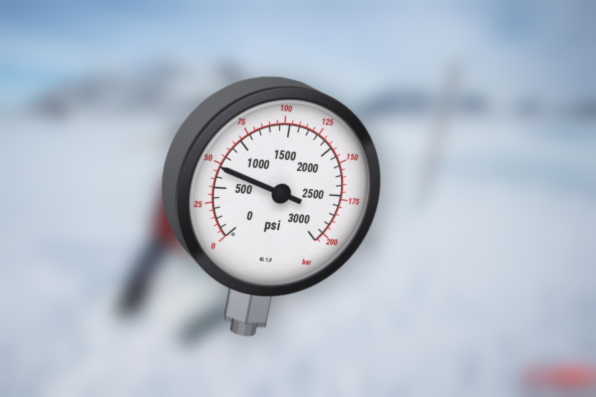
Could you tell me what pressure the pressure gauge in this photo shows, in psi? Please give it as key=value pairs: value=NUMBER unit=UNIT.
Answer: value=700 unit=psi
